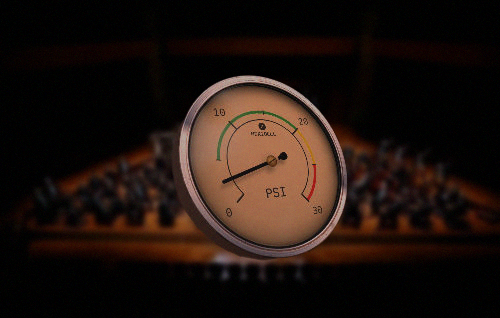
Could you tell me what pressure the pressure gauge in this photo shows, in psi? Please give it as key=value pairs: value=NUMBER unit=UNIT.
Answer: value=2.5 unit=psi
